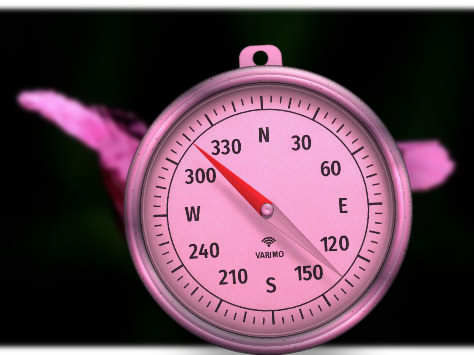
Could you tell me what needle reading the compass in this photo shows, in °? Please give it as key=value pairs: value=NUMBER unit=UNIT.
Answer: value=315 unit=°
